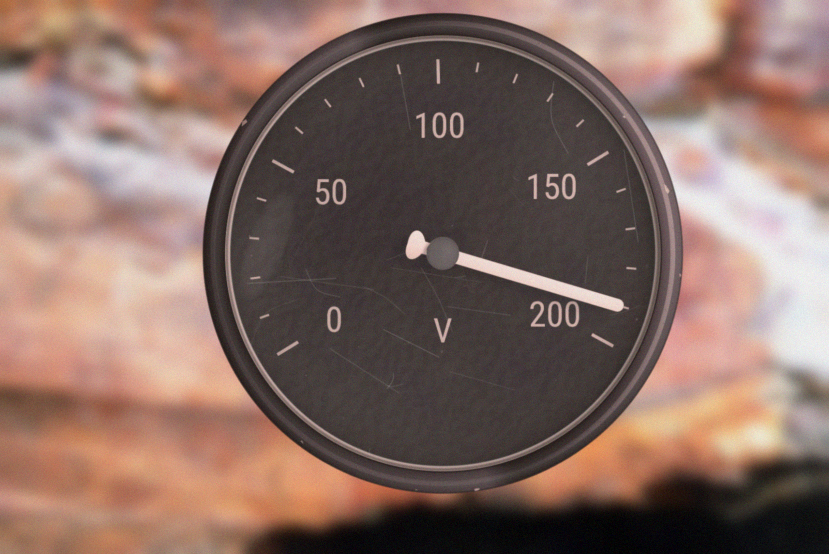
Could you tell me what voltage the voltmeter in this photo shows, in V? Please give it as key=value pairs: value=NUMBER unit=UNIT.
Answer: value=190 unit=V
